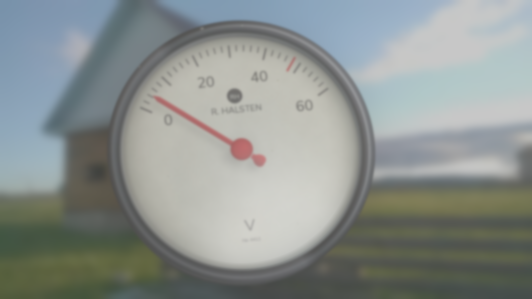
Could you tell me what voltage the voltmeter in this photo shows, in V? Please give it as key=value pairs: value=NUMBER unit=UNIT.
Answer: value=4 unit=V
